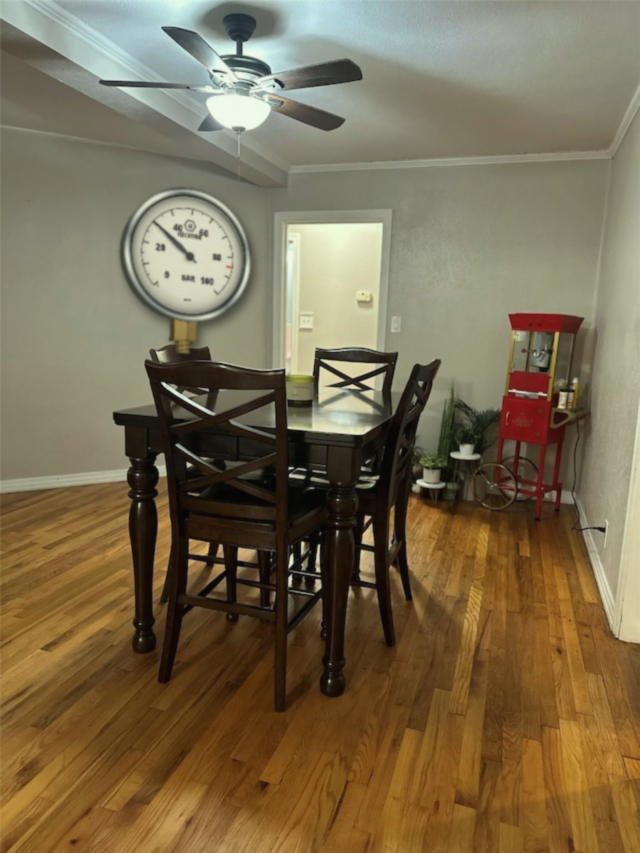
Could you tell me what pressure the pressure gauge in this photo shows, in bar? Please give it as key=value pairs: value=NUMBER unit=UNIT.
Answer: value=30 unit=bar
